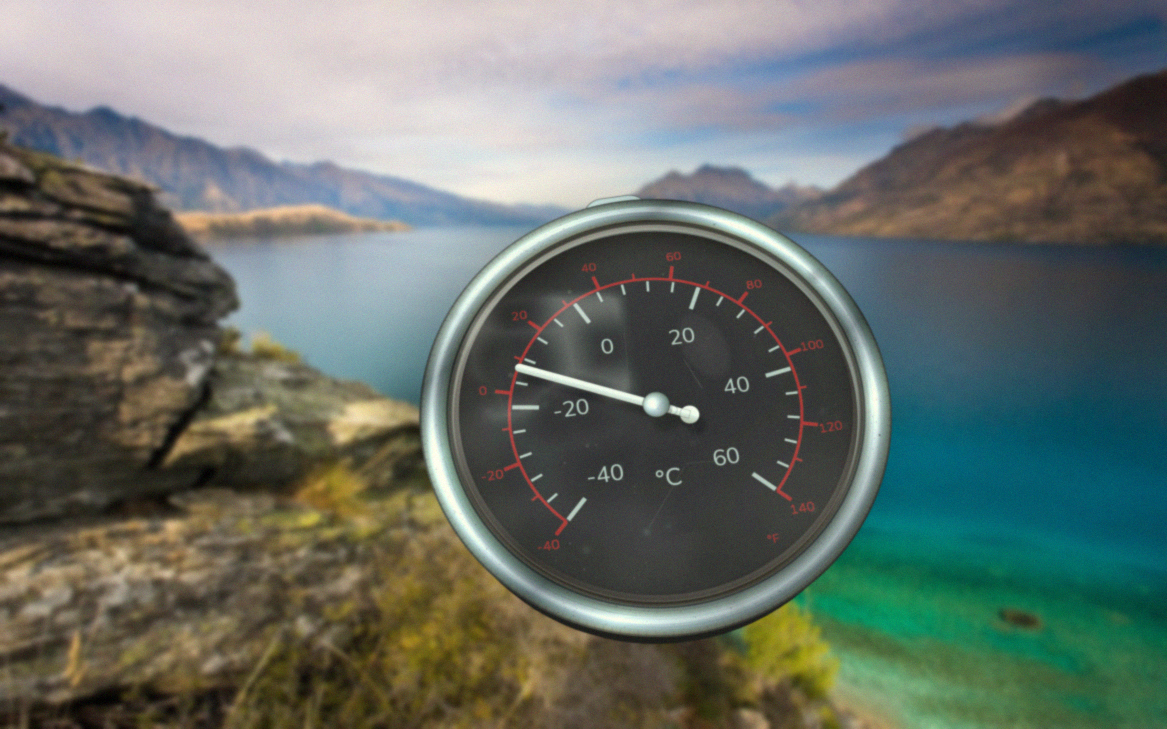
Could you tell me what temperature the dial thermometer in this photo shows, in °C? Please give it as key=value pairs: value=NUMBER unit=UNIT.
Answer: value=-14 unit=°C
